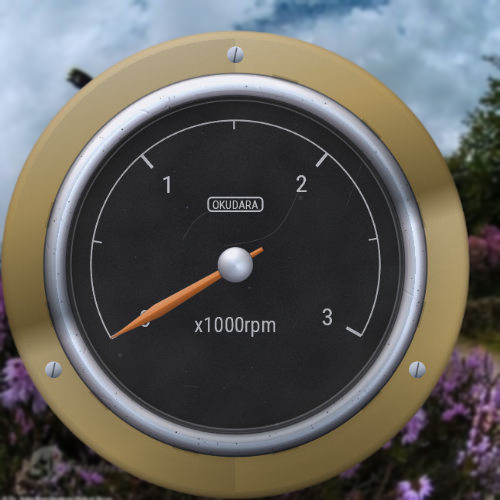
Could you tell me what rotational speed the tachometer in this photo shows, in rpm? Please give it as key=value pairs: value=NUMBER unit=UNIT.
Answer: value=0 unit=rpm
